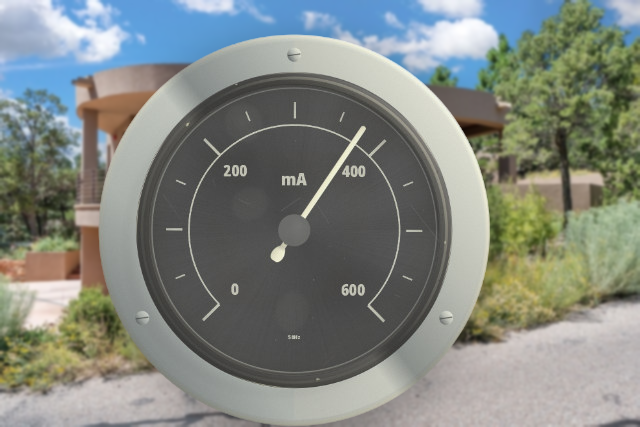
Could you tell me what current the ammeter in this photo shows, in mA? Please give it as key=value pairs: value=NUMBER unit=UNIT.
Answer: value=375 unit=mA
